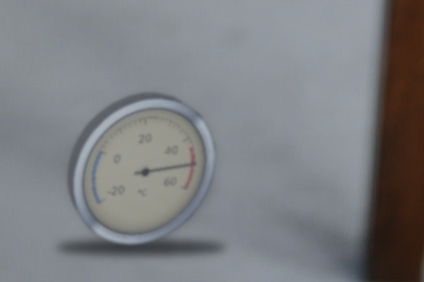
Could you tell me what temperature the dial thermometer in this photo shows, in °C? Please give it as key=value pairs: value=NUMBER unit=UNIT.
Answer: value=50 unit=°C
